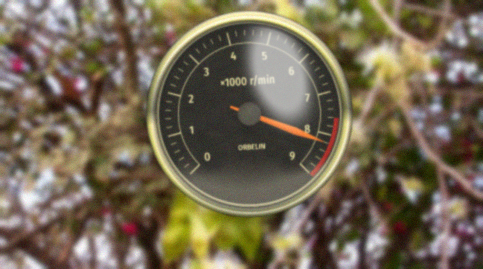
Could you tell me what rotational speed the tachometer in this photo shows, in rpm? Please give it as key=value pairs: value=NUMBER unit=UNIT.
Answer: value=8200 unit=rpm
